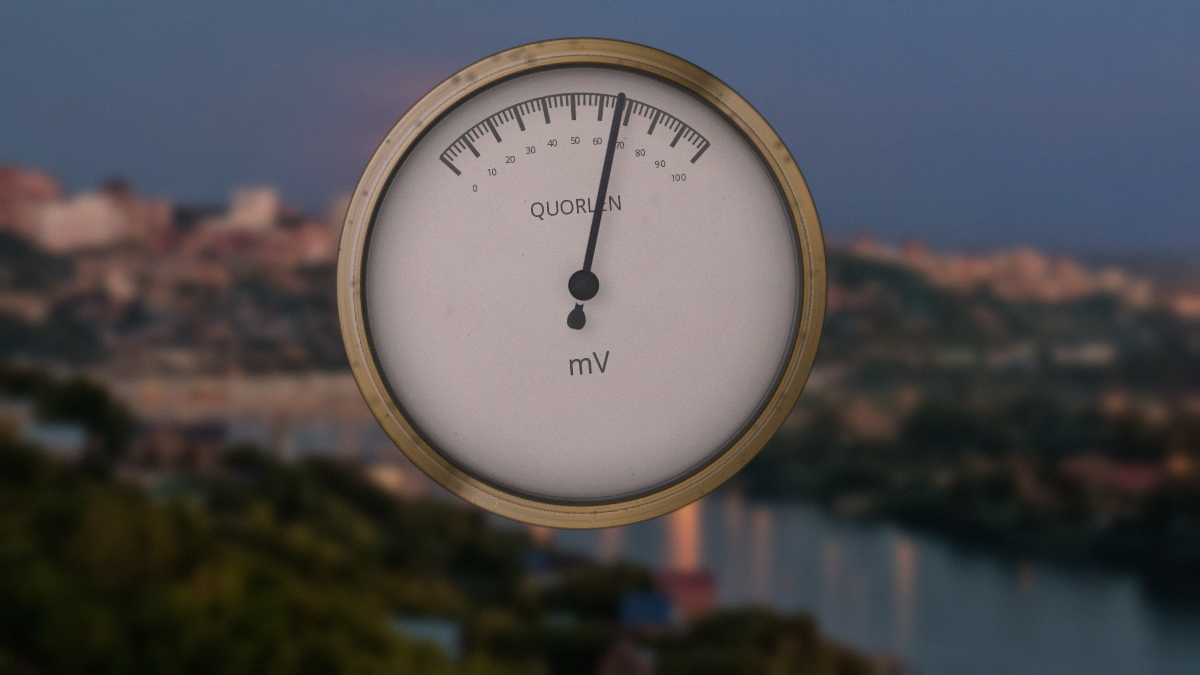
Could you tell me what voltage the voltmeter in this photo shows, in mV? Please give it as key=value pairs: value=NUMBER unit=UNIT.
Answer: value=66 unit=mV
